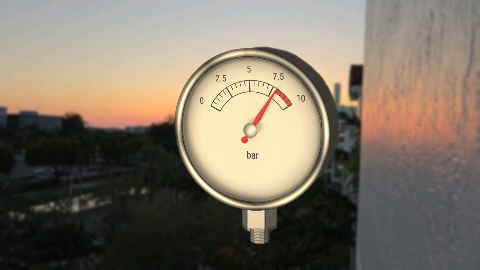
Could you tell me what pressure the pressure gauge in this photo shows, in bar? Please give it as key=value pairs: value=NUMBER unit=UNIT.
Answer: value=8 unit=bar
